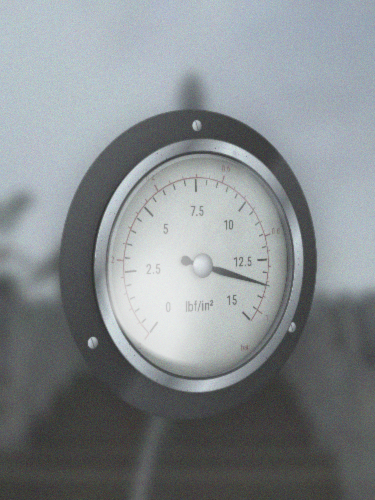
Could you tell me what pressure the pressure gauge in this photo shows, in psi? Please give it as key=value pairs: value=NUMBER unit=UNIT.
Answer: value=13.5 unit=psi
